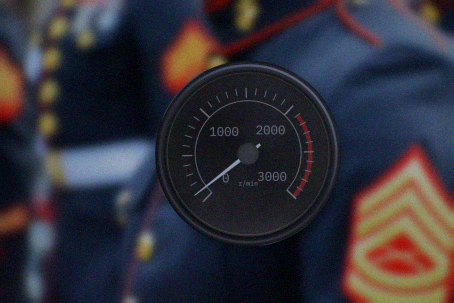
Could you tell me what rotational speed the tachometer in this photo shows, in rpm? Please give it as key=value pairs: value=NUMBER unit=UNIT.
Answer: value=100 unit=rpm
